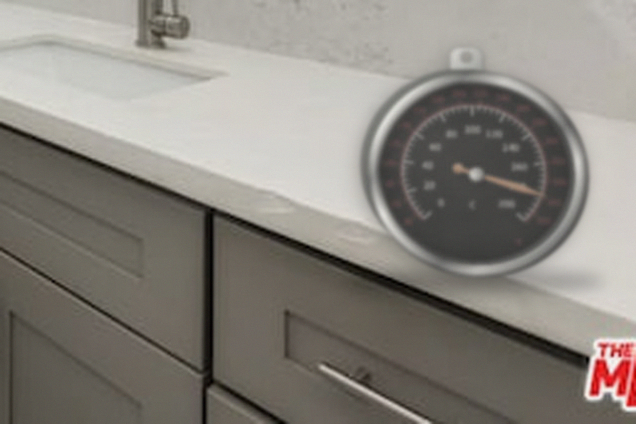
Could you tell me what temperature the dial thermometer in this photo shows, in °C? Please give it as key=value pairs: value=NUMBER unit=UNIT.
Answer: value=180 unit=°C
